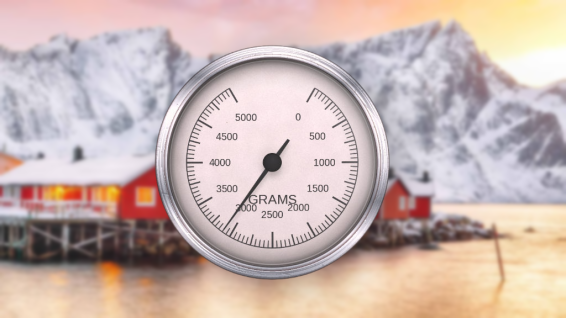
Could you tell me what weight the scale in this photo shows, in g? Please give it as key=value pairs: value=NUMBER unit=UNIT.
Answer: value=3100 unit=g
